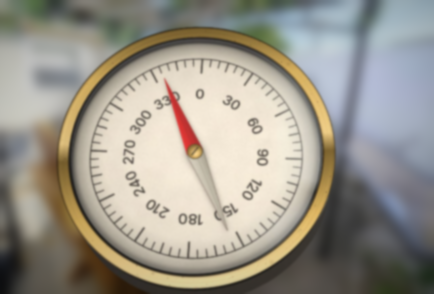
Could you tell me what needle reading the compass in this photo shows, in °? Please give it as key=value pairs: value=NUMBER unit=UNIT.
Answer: value=335 unit=°
